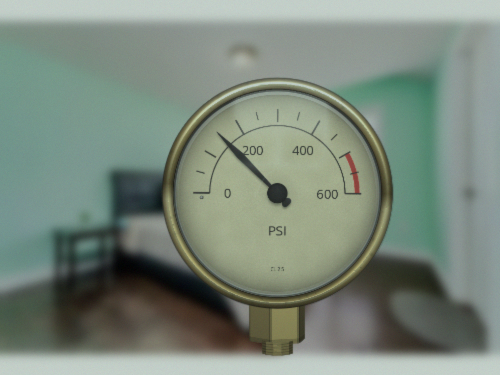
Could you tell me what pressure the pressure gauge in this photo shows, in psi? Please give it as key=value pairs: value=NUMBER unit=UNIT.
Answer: value=150 unit=psi
